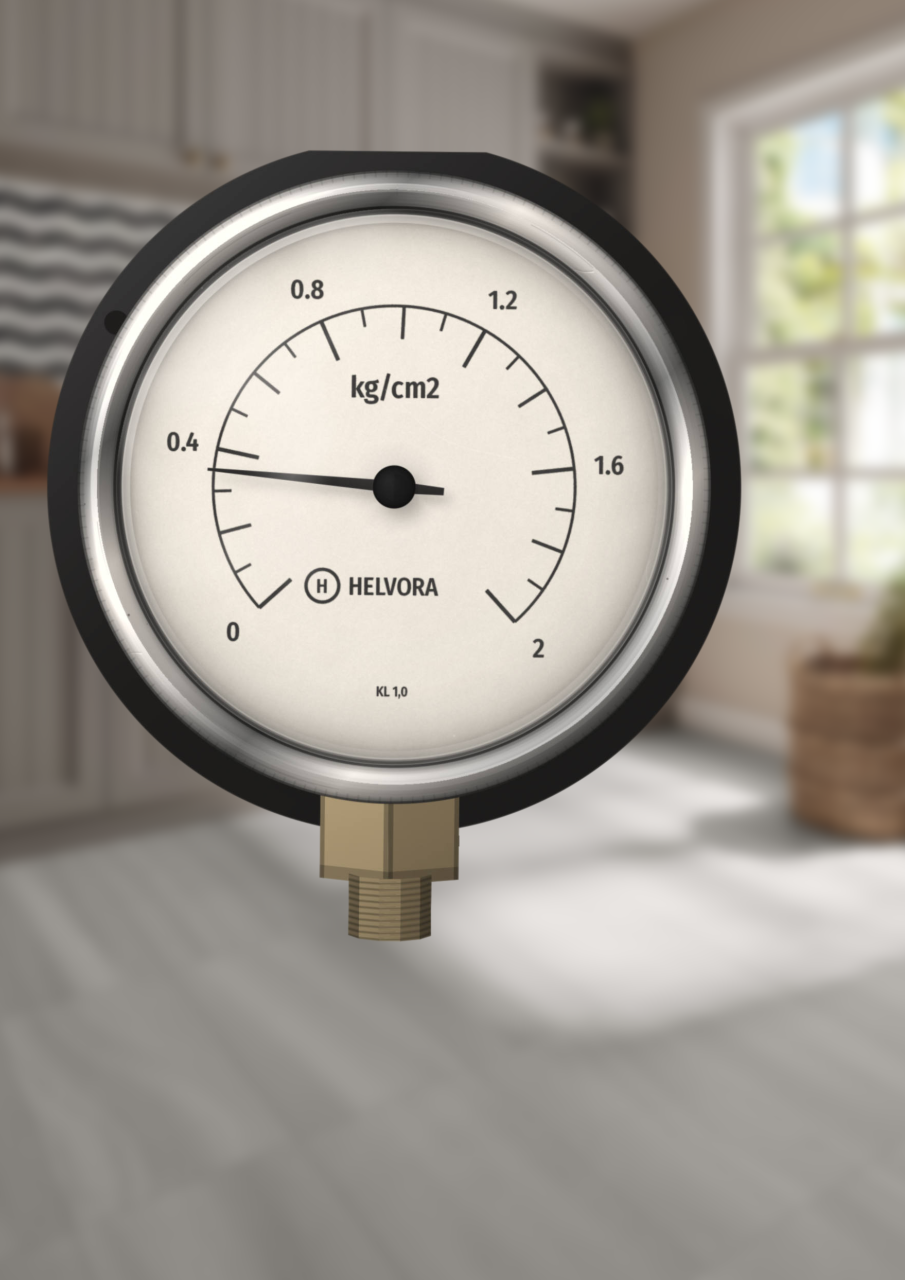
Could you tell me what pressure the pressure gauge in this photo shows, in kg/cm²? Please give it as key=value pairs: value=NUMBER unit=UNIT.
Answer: value=0.35 unit=kg/cm²
